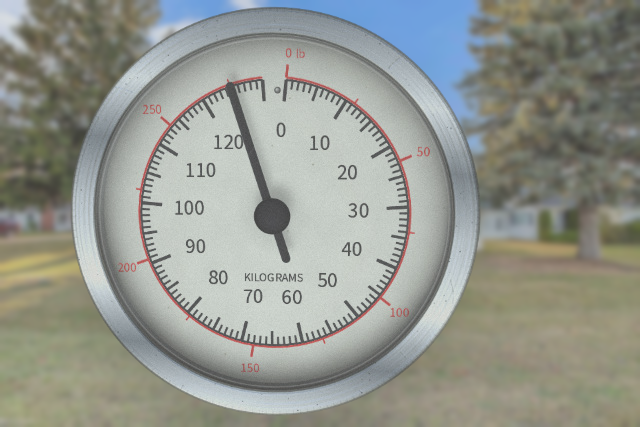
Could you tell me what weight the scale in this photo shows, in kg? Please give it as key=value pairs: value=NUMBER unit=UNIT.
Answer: value=125 unit=kg
